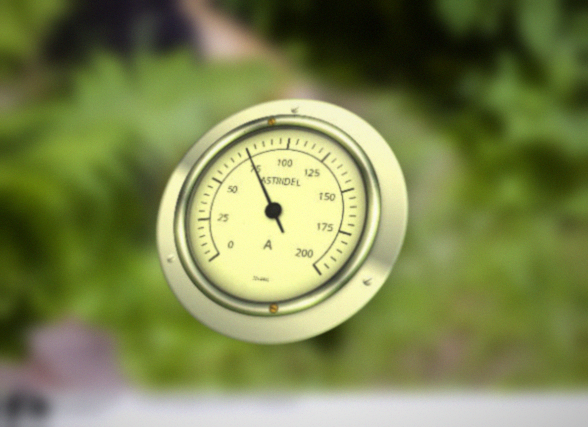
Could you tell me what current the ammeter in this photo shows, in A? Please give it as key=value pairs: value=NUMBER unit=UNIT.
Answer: value=75 unit=A
